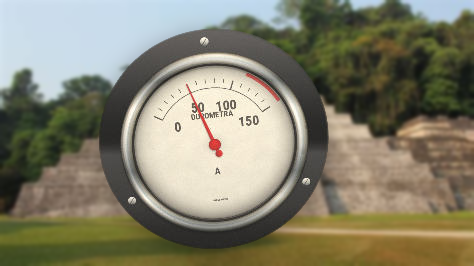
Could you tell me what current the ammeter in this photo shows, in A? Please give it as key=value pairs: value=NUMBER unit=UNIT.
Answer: value=50 unit=A
